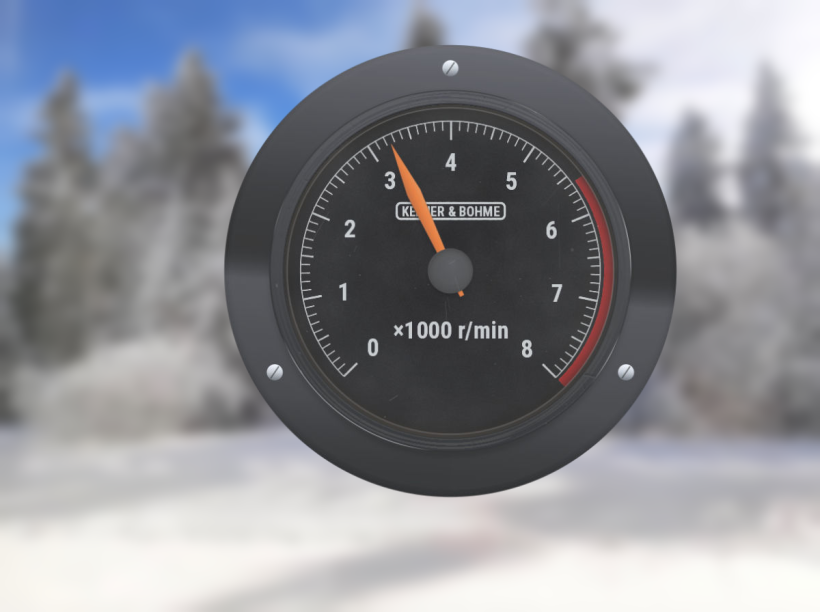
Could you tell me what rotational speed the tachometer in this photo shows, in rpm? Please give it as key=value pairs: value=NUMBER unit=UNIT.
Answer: value=3250 unit=rpm
